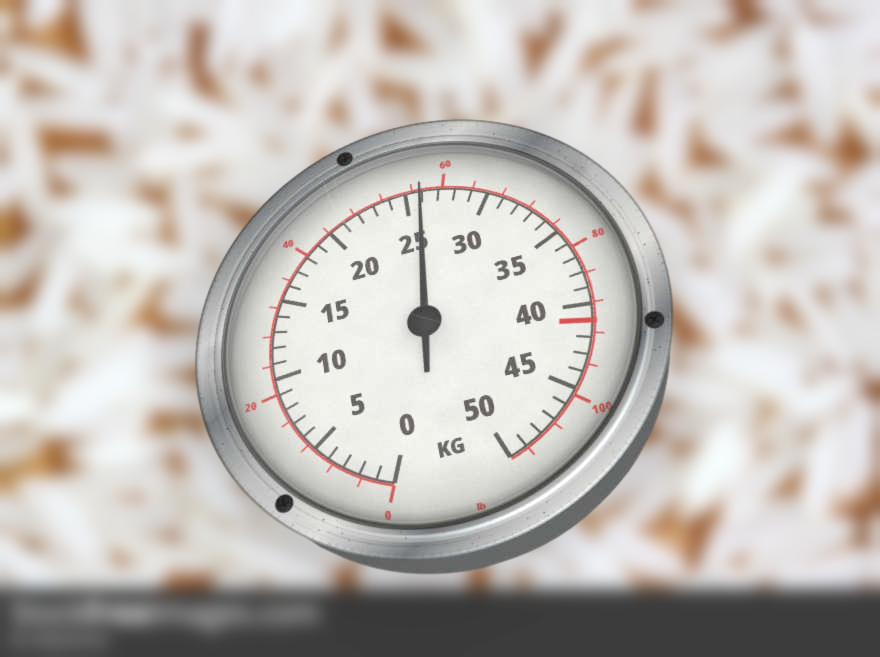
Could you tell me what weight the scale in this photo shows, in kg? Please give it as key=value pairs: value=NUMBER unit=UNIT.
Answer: value=26 unit=kg
